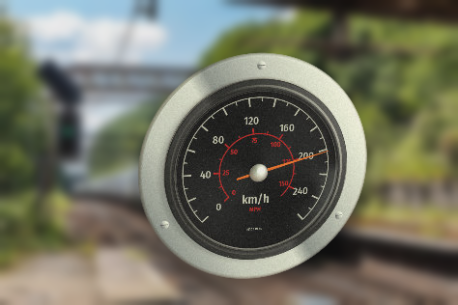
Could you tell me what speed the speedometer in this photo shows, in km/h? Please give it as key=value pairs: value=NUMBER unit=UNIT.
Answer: value=200 unit=km/h
